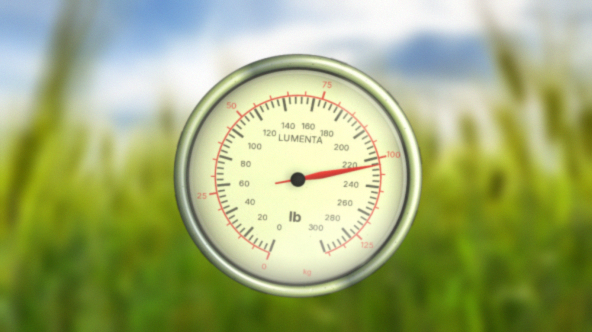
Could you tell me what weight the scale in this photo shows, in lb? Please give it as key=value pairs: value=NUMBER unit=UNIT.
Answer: value=224 unit=lb
